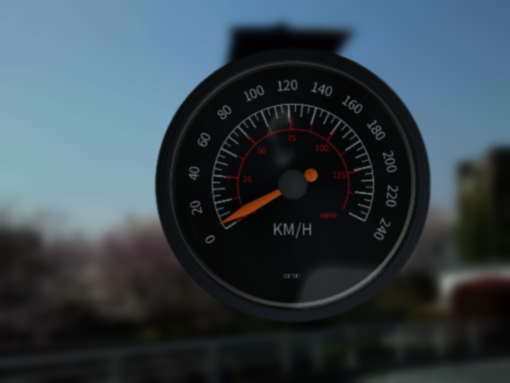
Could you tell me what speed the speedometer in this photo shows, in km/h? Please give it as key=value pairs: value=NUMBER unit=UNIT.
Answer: value=5 unit=km/h
